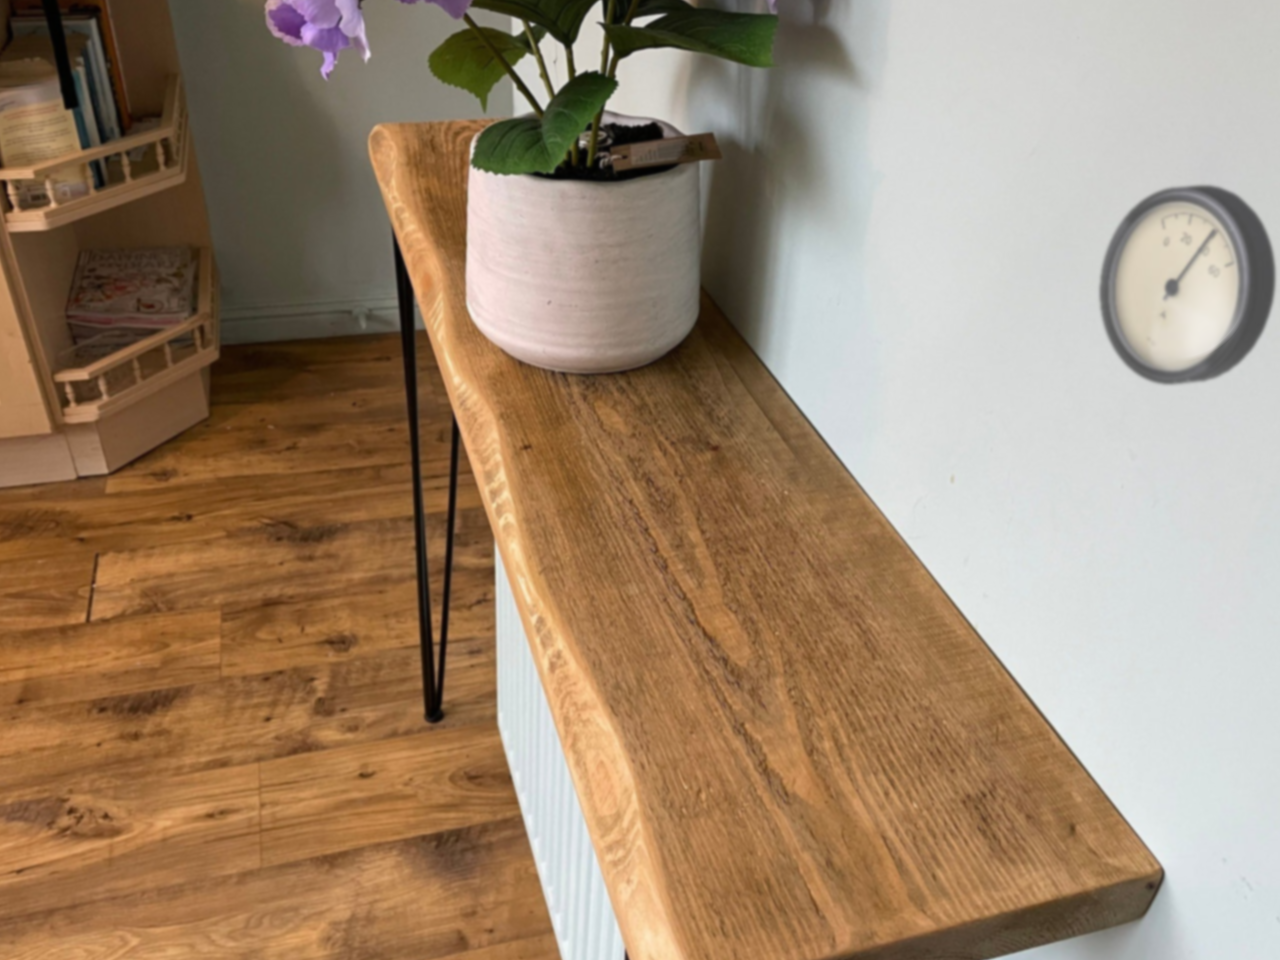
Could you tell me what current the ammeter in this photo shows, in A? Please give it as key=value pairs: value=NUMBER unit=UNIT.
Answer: value=40 unit=A
